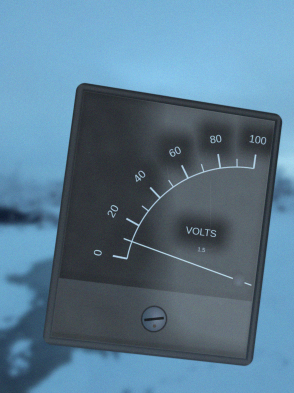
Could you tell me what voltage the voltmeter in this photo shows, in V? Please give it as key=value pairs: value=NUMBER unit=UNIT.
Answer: value=10 unit=V
